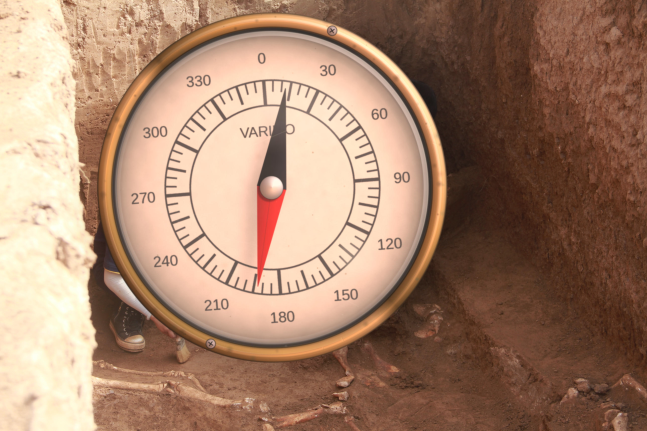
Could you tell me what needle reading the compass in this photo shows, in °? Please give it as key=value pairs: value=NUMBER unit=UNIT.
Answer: value=192.5 unit=°
